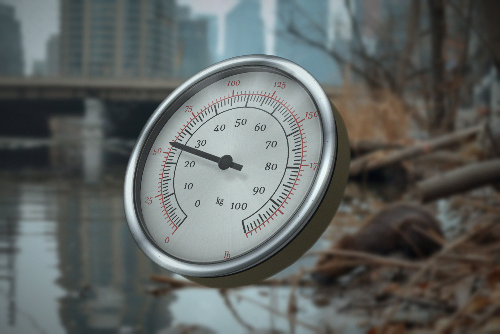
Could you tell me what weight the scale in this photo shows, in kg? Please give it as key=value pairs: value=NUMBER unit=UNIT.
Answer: value=25 unit=kg
